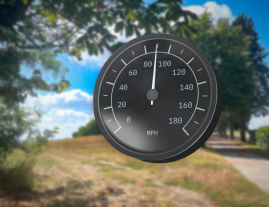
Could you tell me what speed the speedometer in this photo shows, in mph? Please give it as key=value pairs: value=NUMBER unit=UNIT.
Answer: value=90 unit=mph
